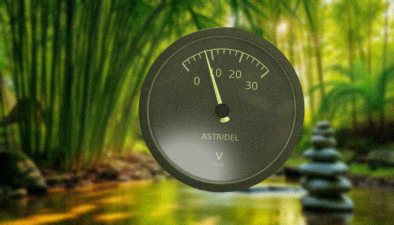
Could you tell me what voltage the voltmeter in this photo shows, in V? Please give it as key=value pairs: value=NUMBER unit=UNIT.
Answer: value=8 unit=V
